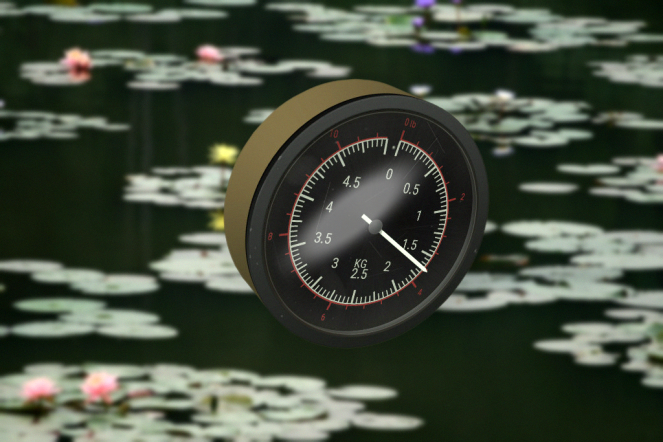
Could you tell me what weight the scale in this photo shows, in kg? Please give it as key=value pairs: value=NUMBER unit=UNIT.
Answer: value=1.65 unit=kg
